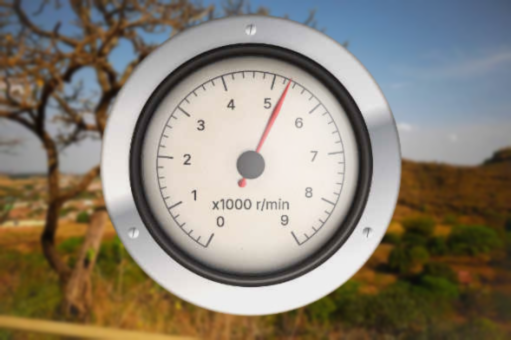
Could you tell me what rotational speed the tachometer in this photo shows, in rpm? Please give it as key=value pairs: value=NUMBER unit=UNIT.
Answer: value=5300 unit=rpm
